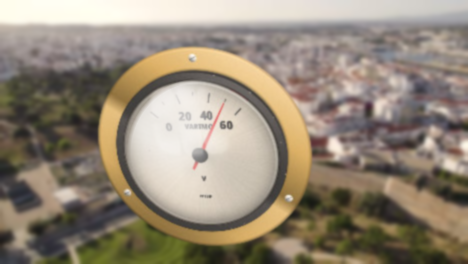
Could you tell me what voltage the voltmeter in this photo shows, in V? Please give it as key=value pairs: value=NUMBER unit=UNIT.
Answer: value=50 unit=V
